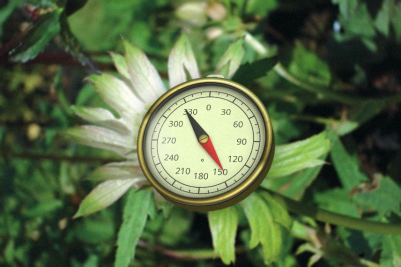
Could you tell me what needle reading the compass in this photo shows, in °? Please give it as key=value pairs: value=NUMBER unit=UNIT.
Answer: value=145 unit=°
